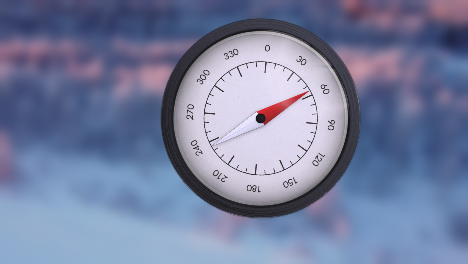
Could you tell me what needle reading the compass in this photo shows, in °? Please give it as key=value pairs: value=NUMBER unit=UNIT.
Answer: value=55 unit=°
